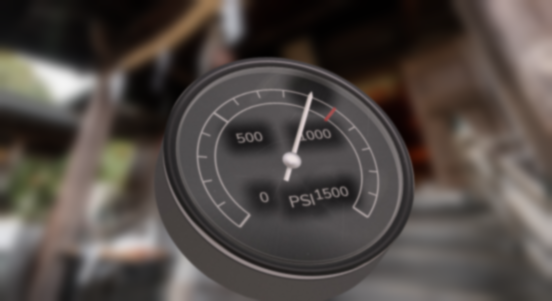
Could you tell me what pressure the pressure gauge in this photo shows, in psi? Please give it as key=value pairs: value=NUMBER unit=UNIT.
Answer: value=900 unit=psi
